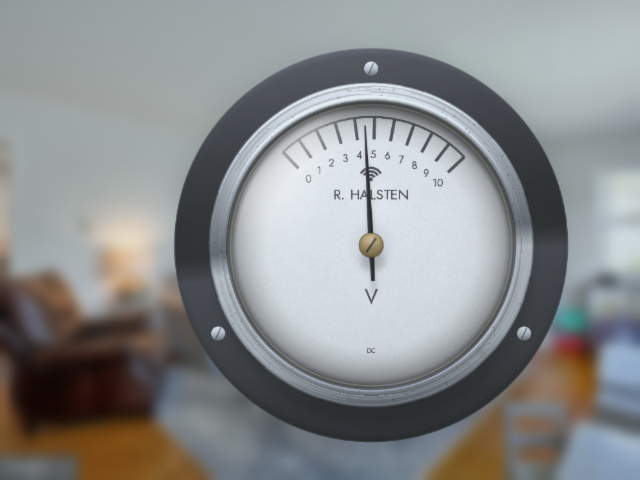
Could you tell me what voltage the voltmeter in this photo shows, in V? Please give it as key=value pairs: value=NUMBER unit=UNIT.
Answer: value=4.5 unit=V
